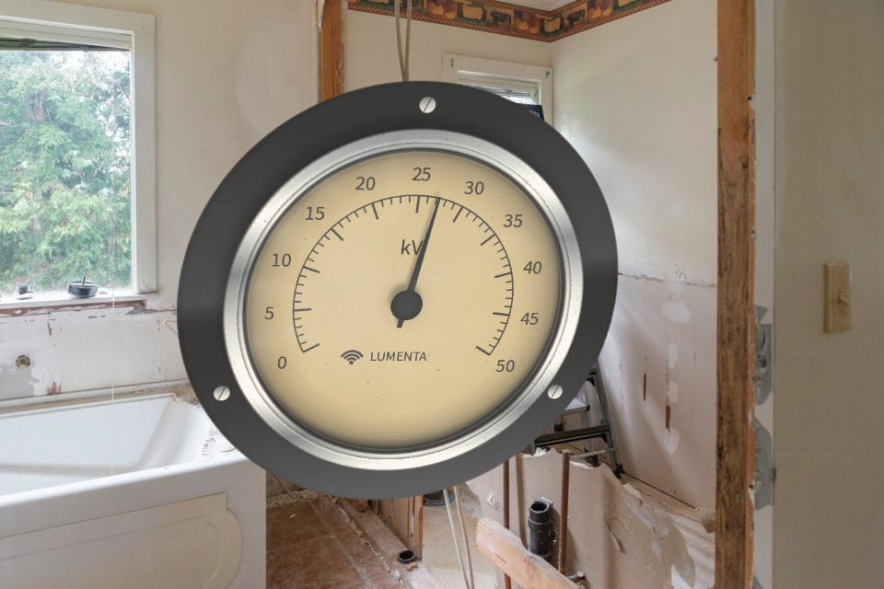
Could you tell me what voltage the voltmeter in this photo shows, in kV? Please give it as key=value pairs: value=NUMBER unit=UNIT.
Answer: value=27 unit=kV
